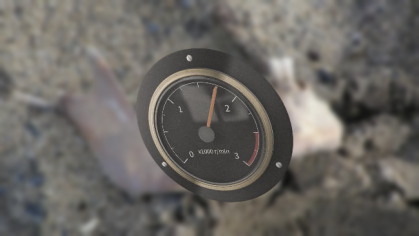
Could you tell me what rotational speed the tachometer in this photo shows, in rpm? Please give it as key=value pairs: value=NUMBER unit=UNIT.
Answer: value=1750 unit=rpm
